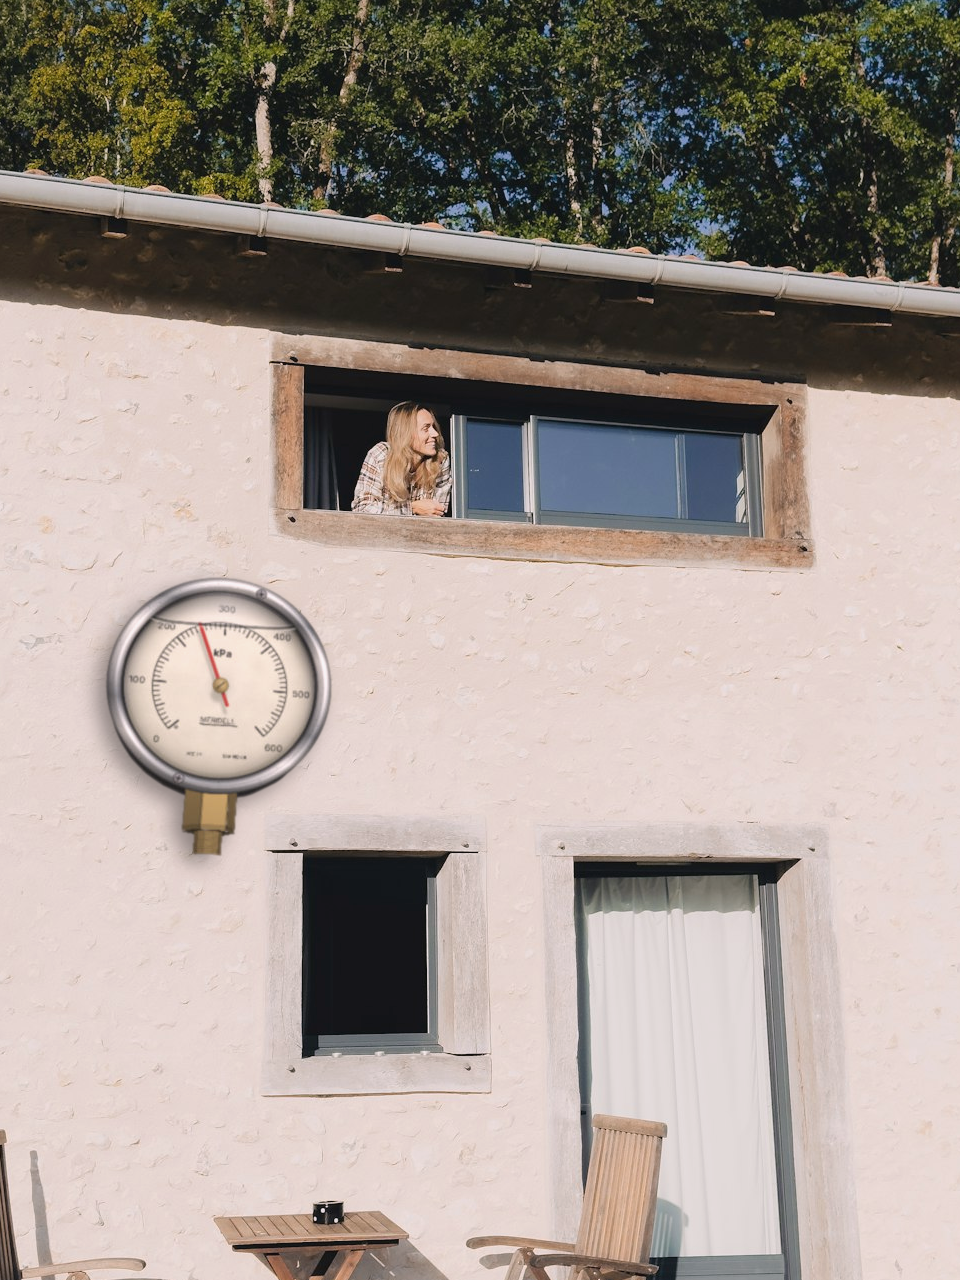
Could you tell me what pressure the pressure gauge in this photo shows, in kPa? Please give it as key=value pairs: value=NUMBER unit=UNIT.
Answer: value=250 unit=kPa
